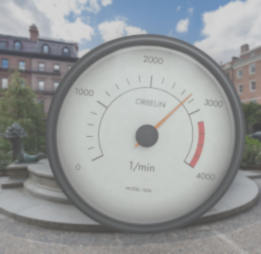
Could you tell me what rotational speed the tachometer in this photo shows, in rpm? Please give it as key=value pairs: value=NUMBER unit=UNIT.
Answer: value=2700 unit=rpm
